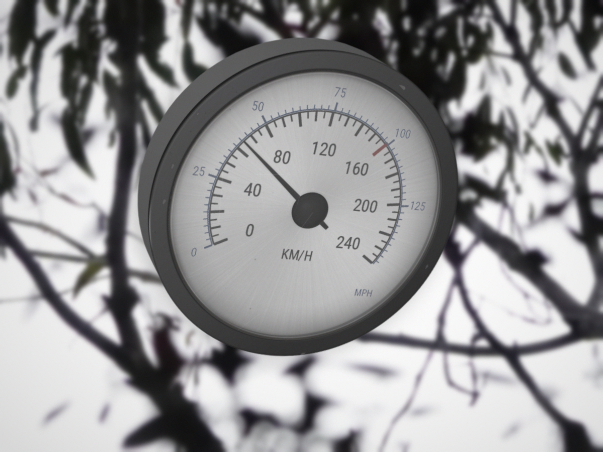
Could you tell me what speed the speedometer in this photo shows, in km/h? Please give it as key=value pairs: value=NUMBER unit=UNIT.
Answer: value=65 unit=km/h
